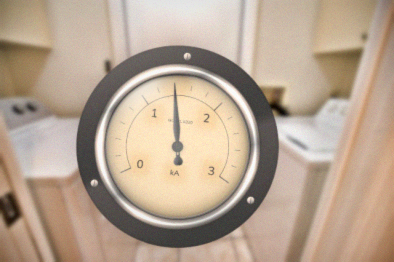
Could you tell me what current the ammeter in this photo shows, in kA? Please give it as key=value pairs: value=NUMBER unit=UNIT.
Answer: value=1.4 unit=kA
